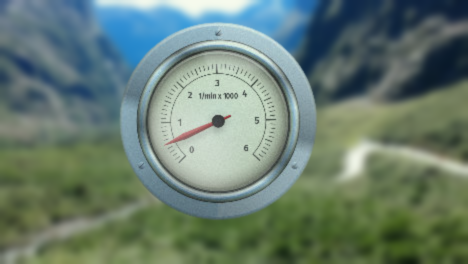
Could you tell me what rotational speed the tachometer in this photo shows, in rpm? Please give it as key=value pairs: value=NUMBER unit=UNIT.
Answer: value=500 unit=rpm
